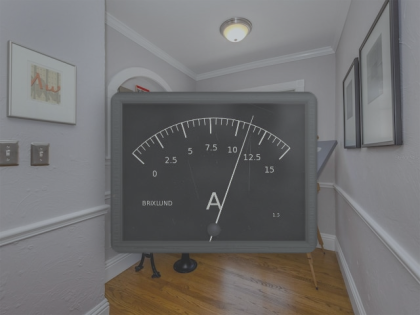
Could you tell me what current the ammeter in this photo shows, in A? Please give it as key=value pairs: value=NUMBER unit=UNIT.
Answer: value=11 unit=A
